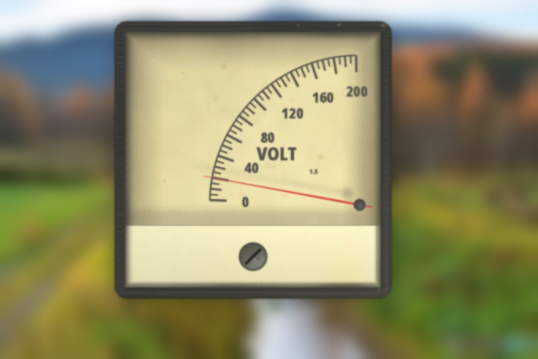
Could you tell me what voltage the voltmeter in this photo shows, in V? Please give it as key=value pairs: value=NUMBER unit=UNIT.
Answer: value=20 unit=V
